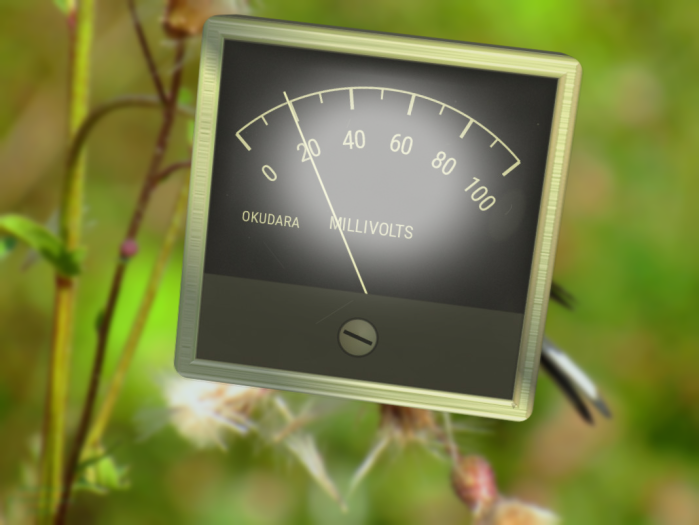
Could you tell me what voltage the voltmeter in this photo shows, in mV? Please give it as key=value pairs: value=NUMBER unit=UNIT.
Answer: value=20 unit=mV
